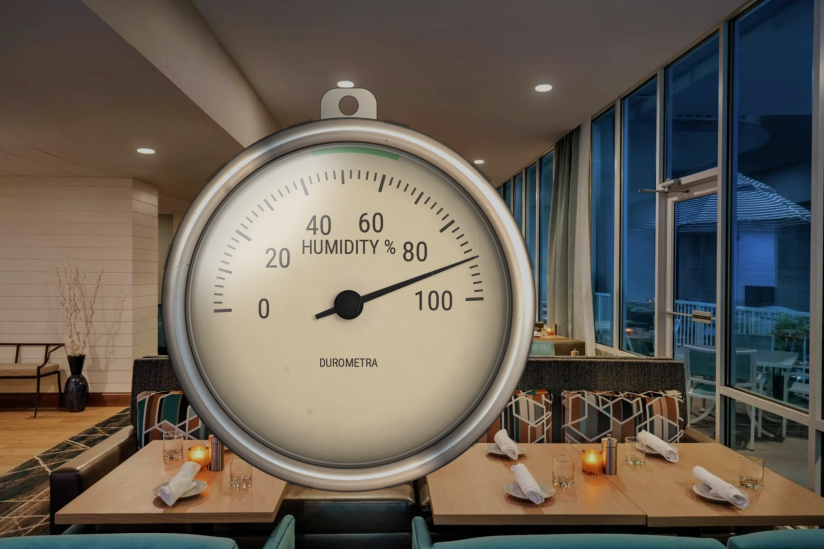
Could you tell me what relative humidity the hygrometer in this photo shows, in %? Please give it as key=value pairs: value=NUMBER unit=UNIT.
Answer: value=90 unit=%
